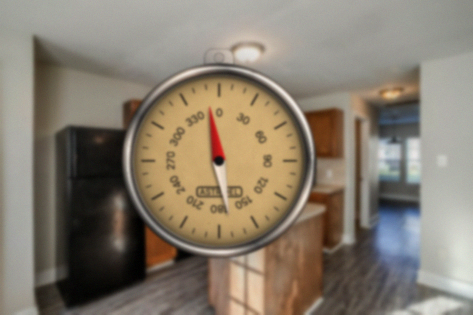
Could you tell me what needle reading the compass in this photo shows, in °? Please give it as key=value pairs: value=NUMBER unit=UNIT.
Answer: value=350 unit=°
